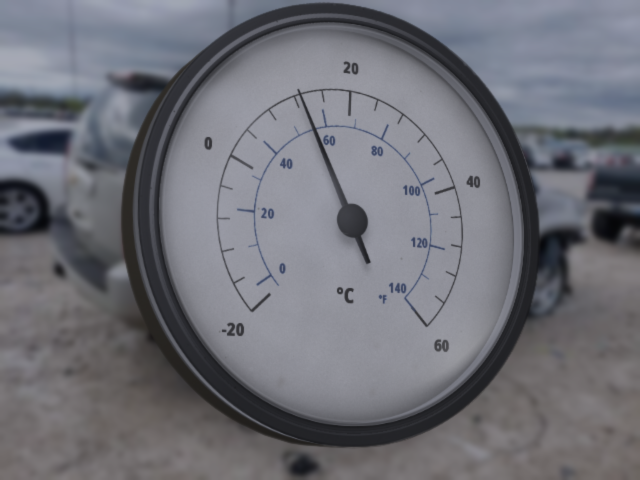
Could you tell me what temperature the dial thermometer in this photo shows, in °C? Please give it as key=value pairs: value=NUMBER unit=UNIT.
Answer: value=12 unit=°C
